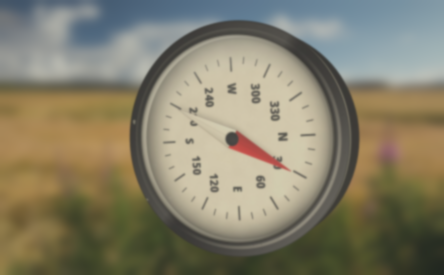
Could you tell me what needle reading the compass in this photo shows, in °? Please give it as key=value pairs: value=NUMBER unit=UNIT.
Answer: value=30 unit=°
